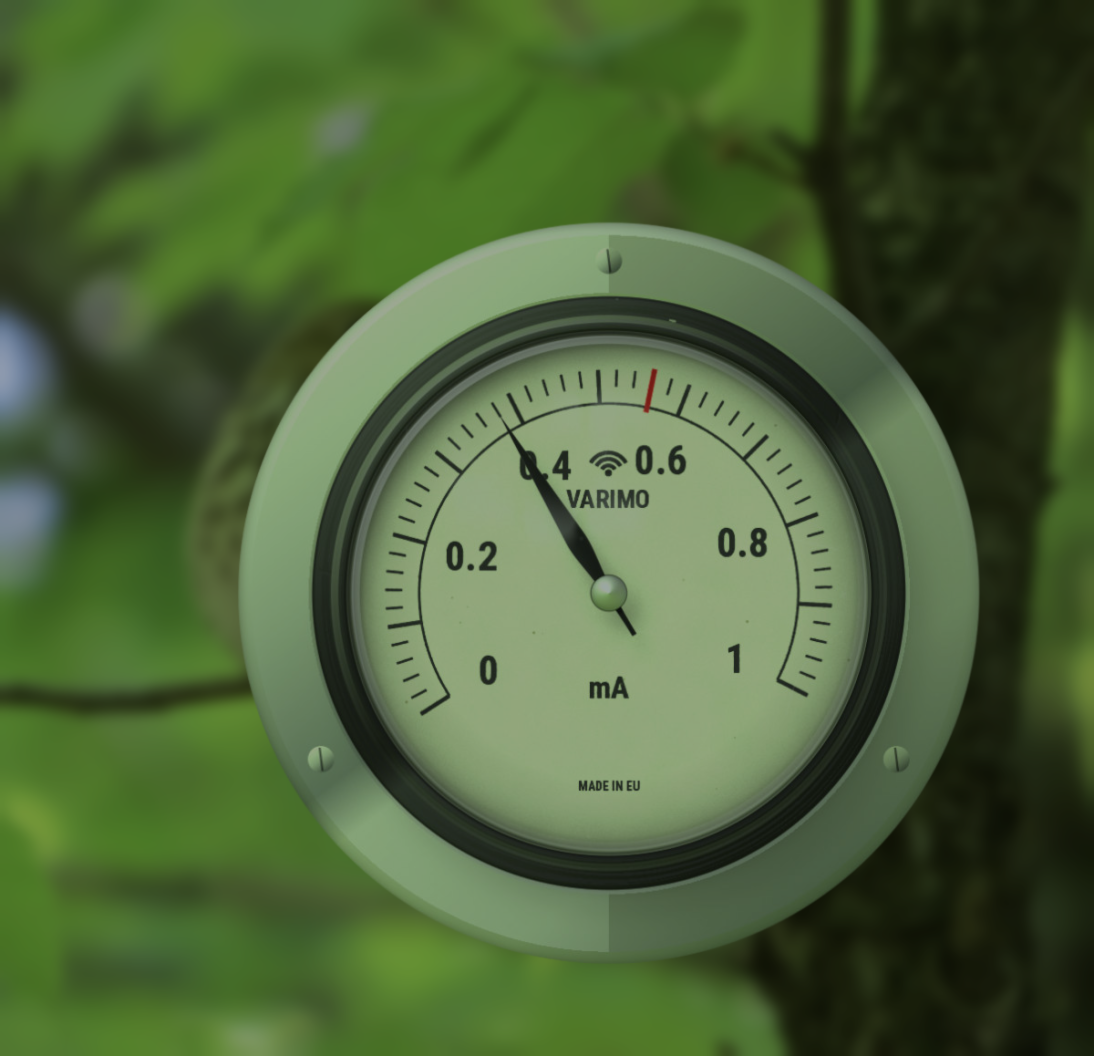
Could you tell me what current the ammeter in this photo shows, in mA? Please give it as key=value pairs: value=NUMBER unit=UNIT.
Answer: value=0.38 unit=mA
